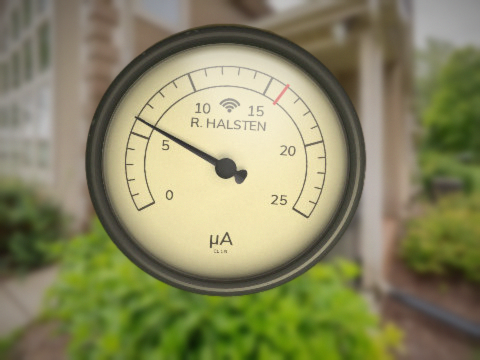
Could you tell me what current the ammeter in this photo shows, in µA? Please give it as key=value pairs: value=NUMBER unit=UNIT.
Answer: value=6 unit=µA
